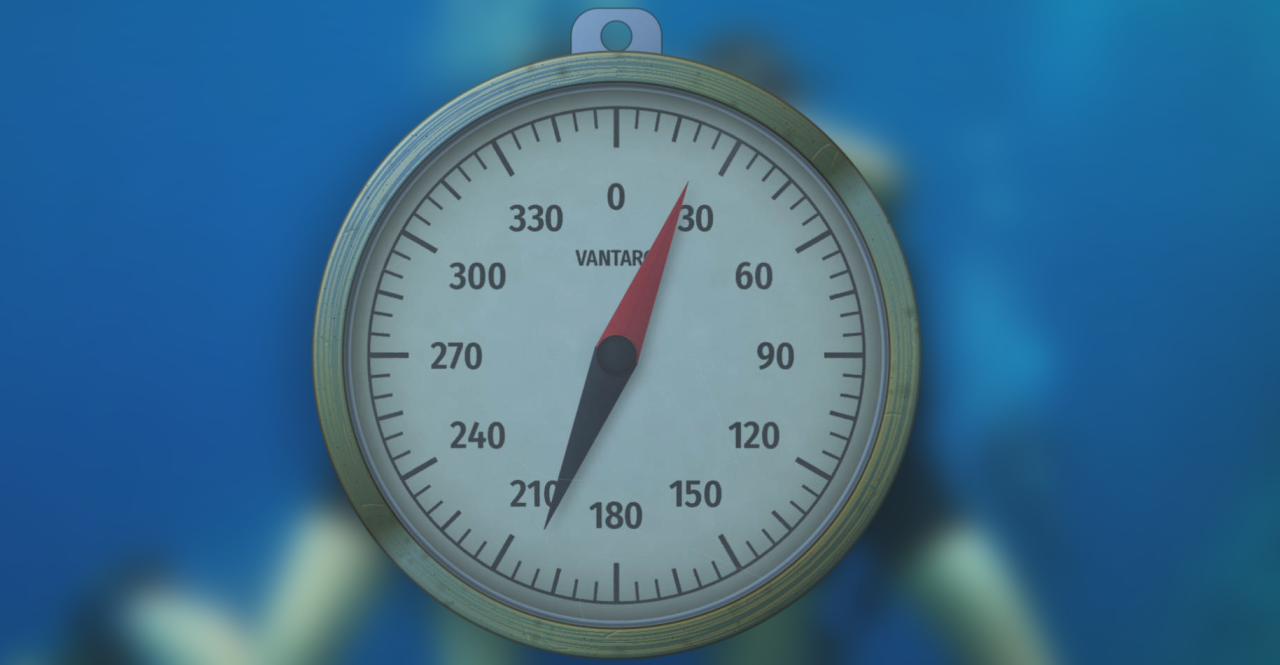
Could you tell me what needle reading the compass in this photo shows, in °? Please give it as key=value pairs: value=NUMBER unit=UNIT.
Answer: value=22.5 unit=°
